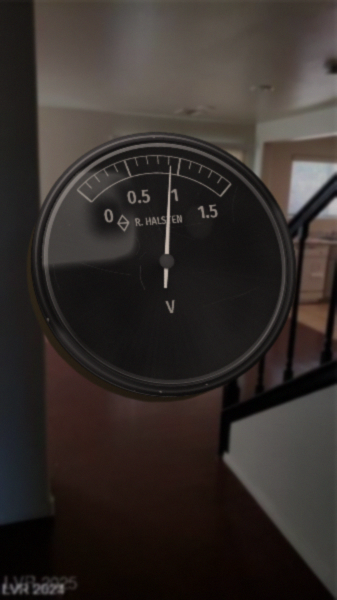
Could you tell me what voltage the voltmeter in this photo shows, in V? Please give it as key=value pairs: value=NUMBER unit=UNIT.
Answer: value=0.9 unit=V
